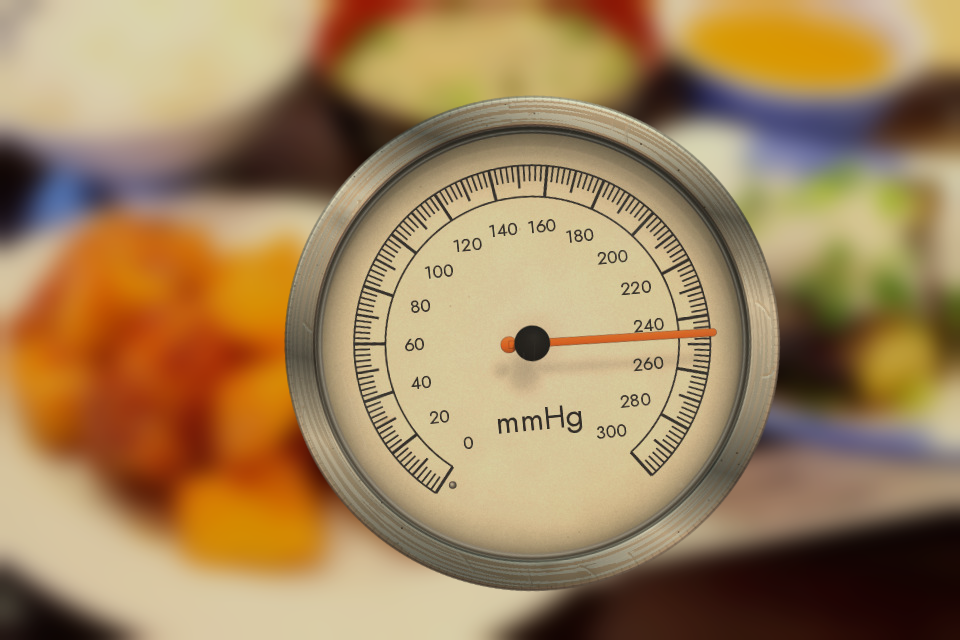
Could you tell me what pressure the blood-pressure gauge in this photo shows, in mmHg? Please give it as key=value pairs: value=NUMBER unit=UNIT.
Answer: value=246 unit=mmHg
